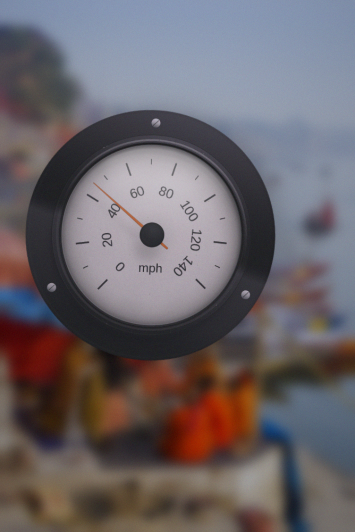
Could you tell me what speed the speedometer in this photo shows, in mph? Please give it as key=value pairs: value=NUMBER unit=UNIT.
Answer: value=45 unit=mph
